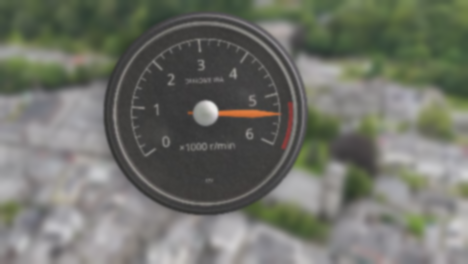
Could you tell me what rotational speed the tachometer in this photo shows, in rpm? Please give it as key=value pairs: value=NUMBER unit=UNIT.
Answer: value=5400 unit=rpm
